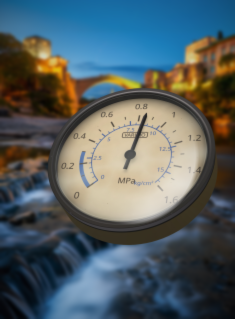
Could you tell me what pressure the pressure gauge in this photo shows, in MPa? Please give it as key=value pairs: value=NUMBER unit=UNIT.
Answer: value=0.85 unit=MPa
